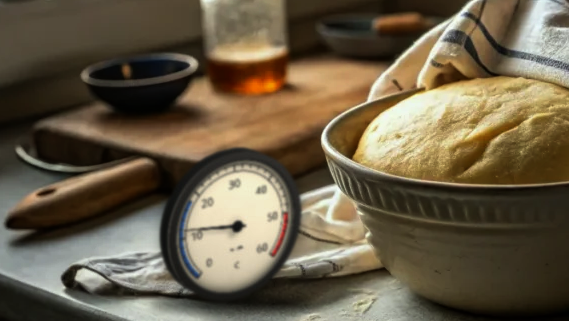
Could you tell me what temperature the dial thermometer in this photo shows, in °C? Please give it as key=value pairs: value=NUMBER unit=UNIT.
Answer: value=12 unit=°C
